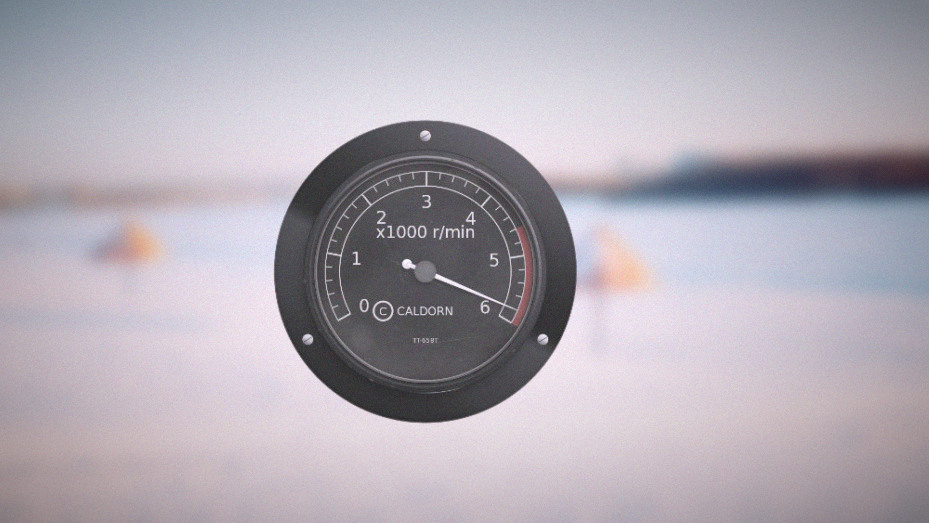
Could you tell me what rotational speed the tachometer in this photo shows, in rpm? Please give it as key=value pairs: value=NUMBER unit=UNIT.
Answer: value=5800 unit=rpm
